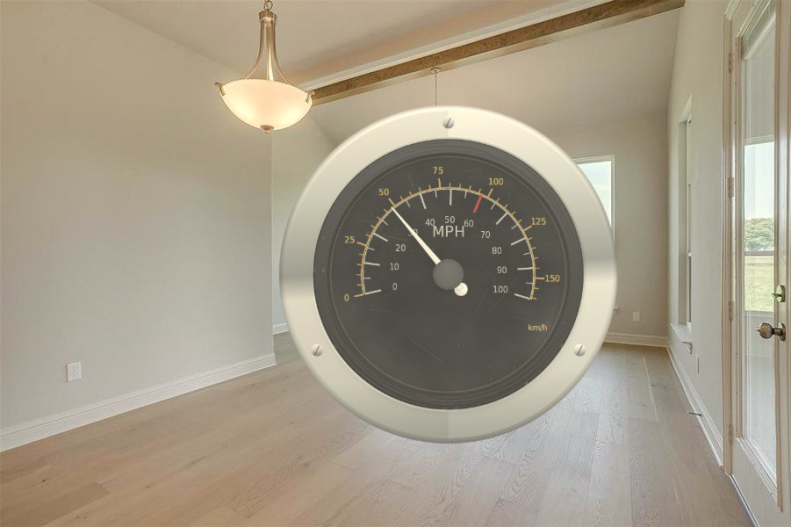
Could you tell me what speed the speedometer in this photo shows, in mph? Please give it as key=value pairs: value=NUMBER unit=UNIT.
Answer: value=30 unit=mph
